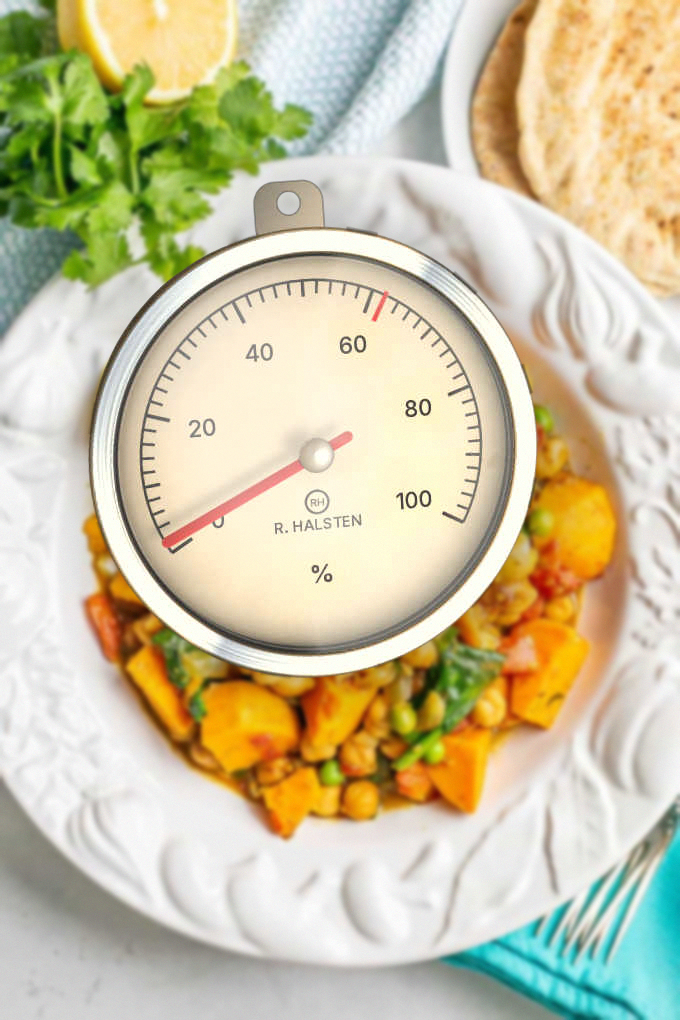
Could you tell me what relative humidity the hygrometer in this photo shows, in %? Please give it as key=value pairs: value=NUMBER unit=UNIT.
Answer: value=2 unit=%
